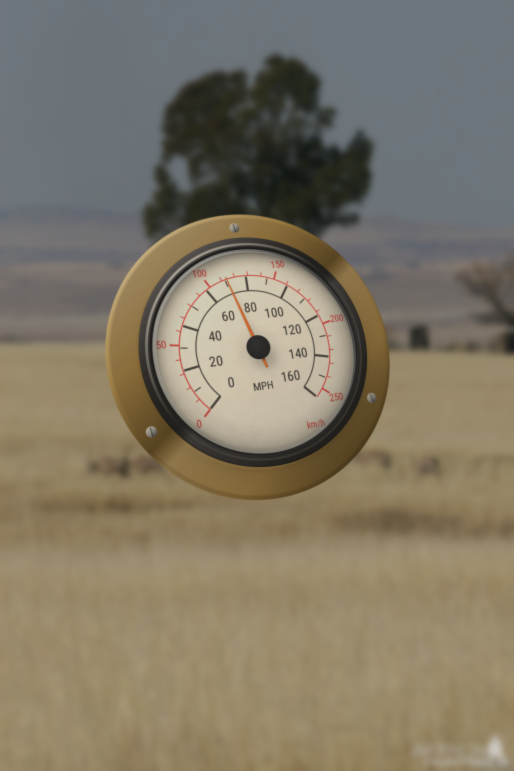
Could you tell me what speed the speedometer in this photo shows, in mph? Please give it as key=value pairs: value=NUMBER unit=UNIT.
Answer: value=70 unit=mph
